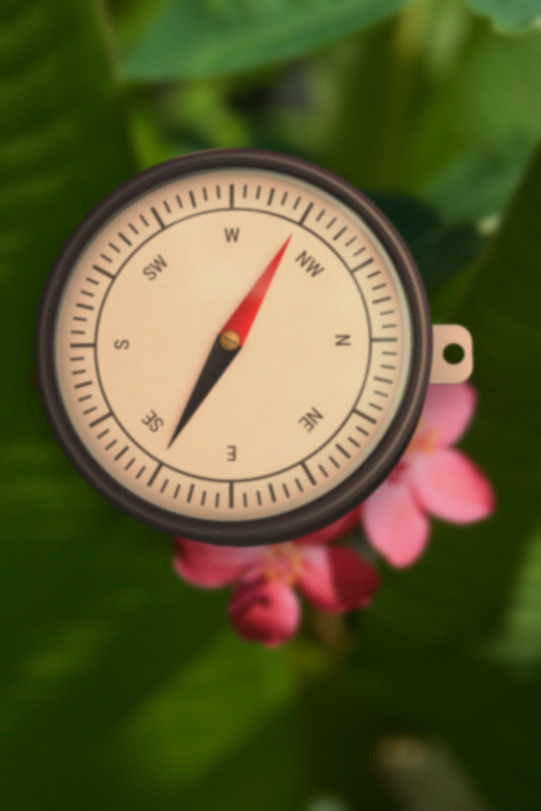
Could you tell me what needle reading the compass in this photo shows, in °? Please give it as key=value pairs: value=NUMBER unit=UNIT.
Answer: value=300 unit=°
